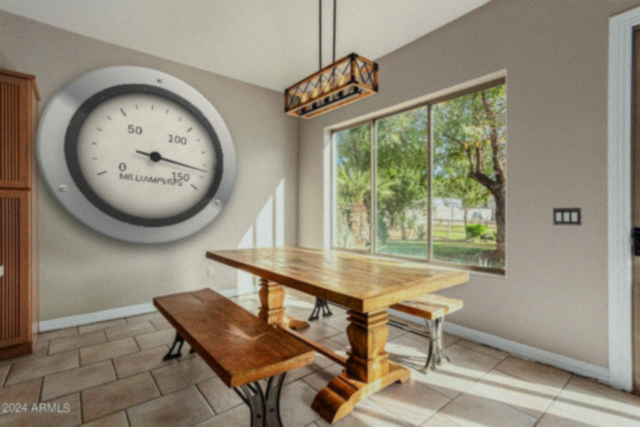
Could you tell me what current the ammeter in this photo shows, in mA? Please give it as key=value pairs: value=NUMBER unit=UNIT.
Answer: value=135 unit=mA
